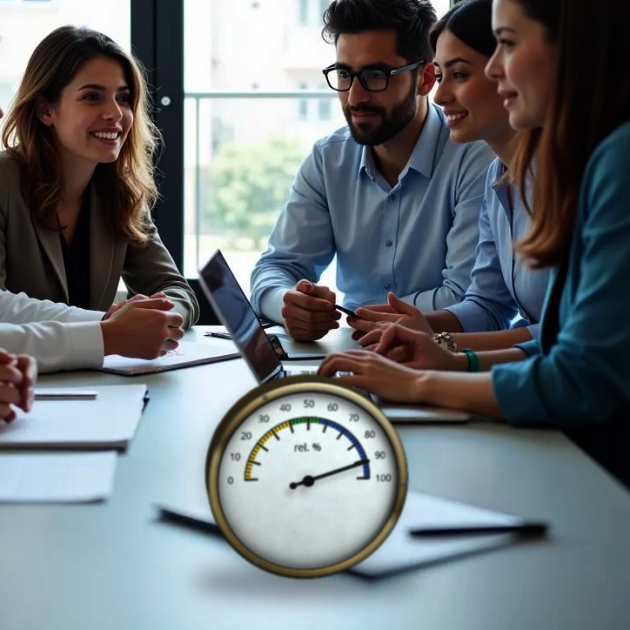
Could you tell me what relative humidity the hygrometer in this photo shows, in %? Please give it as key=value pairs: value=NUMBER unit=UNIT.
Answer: value=90 unit=%
